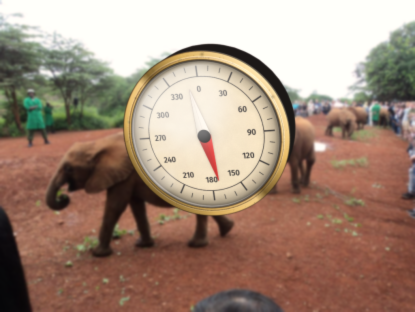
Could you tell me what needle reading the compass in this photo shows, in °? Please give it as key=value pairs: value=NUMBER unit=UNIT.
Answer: value=170 unit=°
